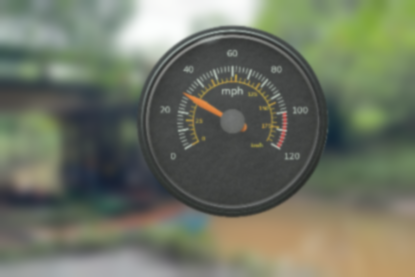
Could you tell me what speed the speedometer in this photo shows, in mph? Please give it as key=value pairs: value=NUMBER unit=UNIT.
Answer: value=30 unit=mph
